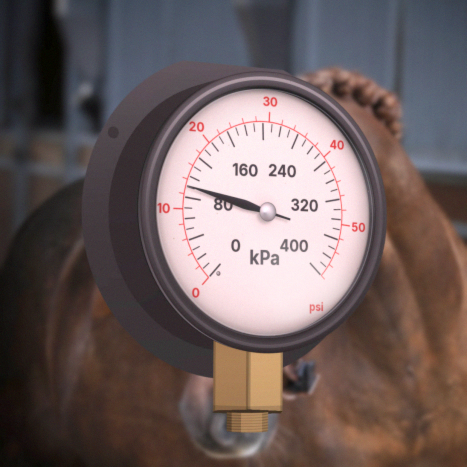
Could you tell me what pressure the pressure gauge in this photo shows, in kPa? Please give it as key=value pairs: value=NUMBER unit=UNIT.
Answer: value=90 unit=kPa
